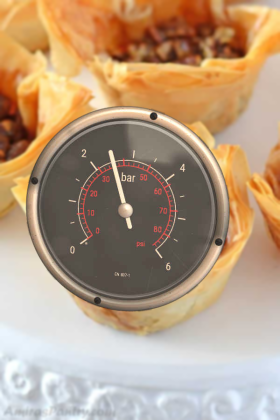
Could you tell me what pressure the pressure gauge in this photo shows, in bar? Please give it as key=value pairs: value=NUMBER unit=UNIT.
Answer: value=2.5 unit=bar
